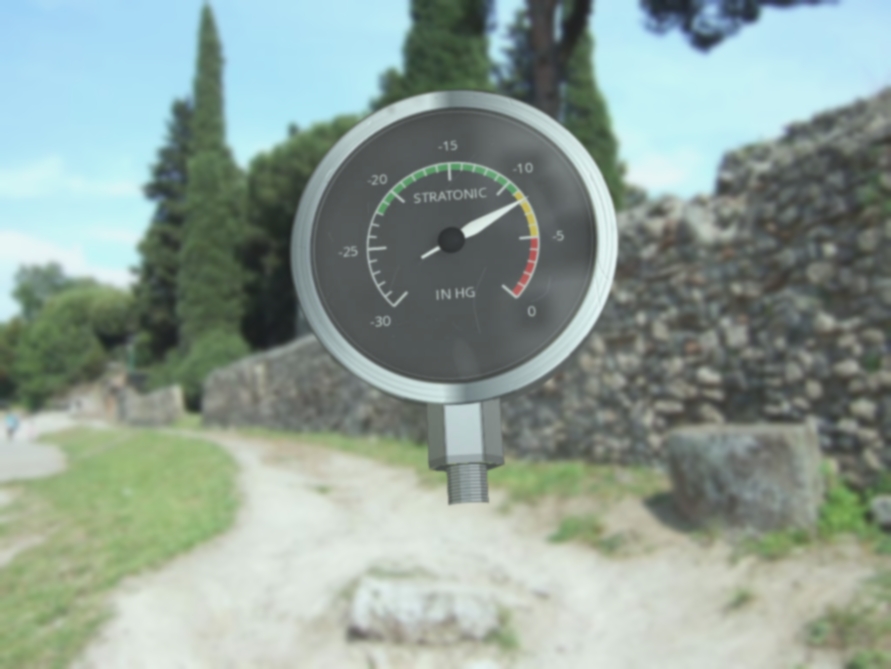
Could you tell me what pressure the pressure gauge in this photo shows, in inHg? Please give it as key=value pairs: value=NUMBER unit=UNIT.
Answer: value=-8 unit=inHg
